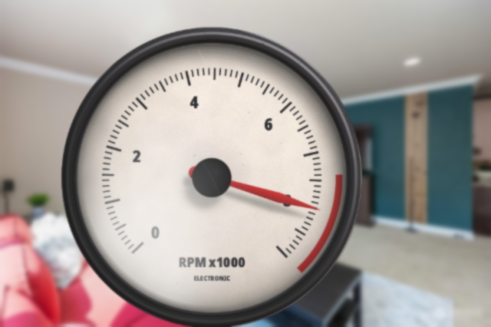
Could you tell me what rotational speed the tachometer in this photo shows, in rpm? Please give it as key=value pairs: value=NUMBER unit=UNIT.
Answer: value=8000 unit=rpm
